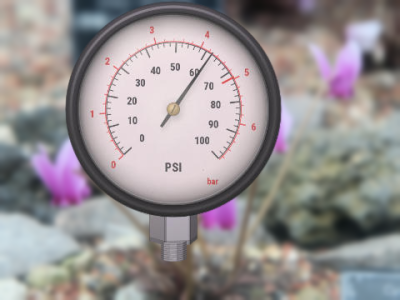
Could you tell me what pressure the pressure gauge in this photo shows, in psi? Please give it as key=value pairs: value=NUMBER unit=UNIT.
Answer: value=62 unit=psi
